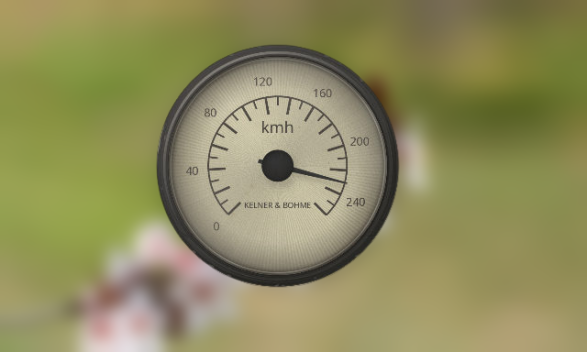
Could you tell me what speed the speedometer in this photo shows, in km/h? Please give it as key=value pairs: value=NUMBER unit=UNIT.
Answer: value=230 unit=km/h
